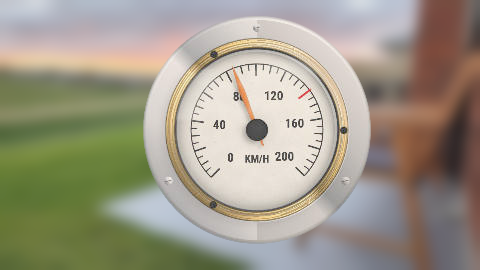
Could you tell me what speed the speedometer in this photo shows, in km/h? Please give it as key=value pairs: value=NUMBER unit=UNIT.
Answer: value=85 unit=km/h
